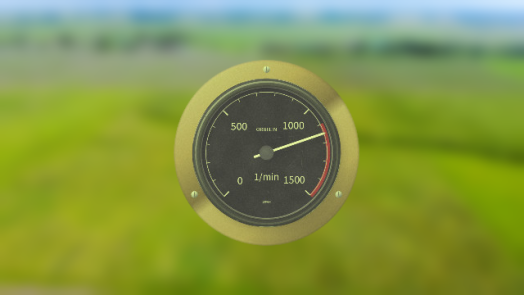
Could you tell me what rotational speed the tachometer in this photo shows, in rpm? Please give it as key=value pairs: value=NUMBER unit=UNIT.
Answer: value=1150 unit=rpm
